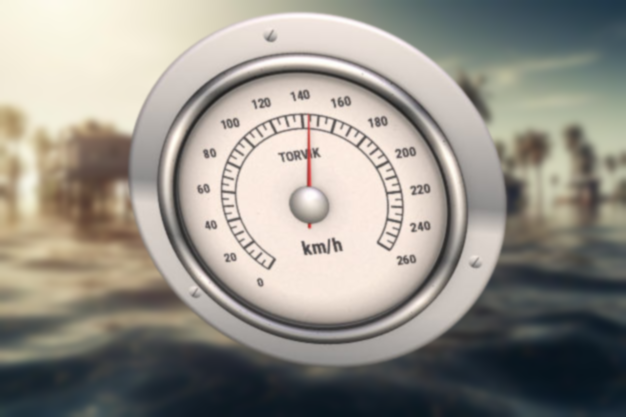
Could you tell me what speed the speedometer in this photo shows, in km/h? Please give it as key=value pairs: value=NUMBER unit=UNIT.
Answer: value=145 unit=km/h
